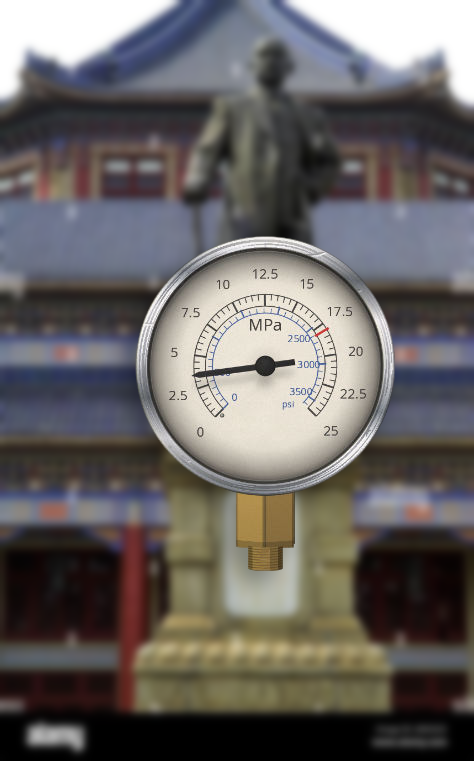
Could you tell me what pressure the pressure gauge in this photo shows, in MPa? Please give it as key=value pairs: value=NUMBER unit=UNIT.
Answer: value=3.5 unit=MPa
